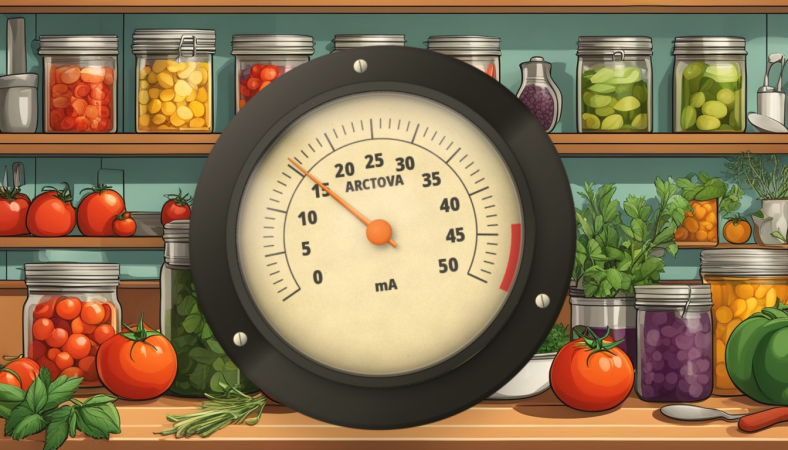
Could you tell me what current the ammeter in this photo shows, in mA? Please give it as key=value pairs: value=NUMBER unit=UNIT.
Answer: value=15.5 unit=mA
